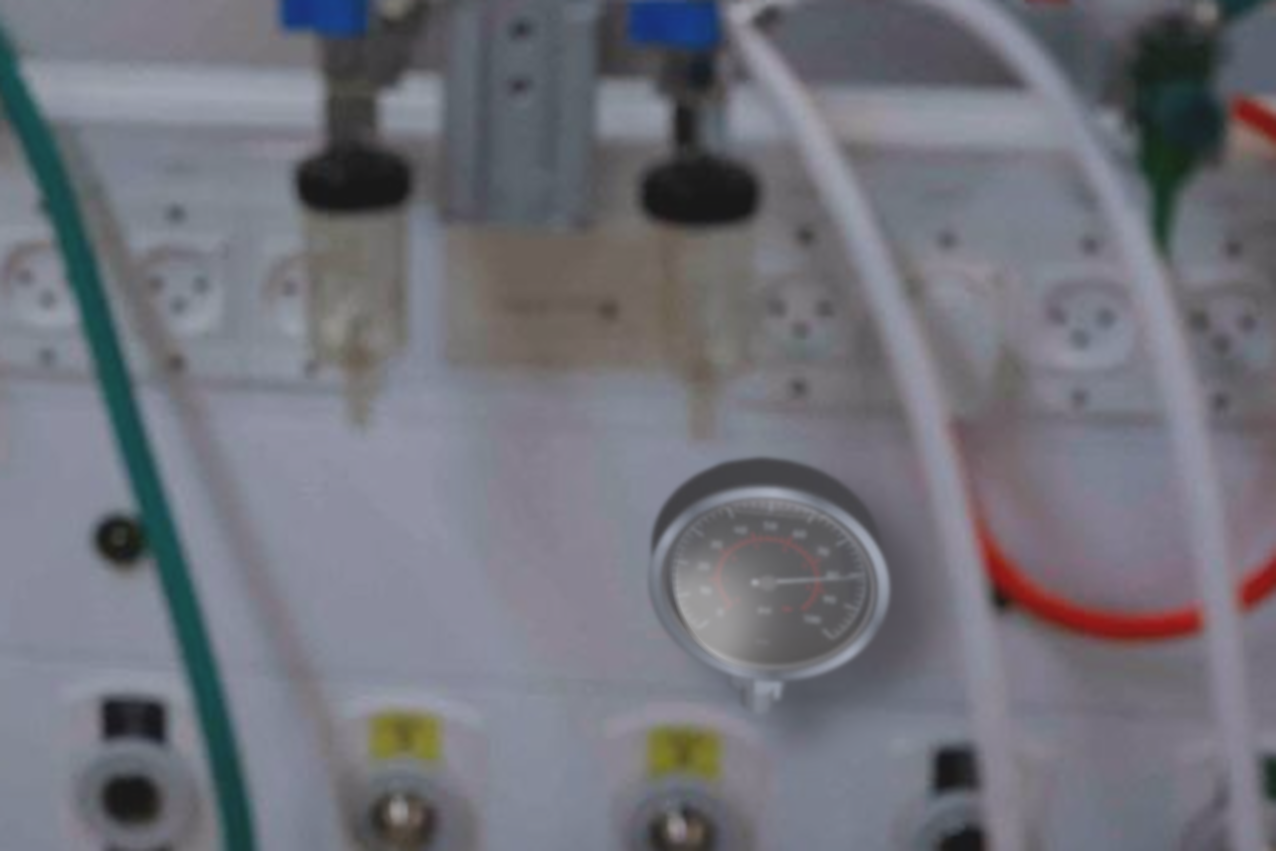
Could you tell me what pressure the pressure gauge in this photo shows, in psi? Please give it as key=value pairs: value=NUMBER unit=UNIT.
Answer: value=80 unit=psi
